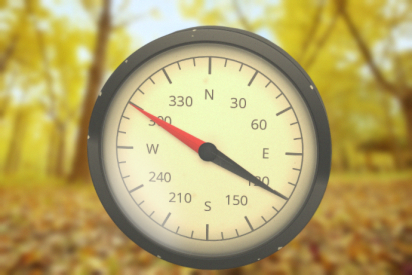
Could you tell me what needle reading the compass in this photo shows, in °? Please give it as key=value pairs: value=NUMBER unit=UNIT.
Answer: value=300 unit=°
